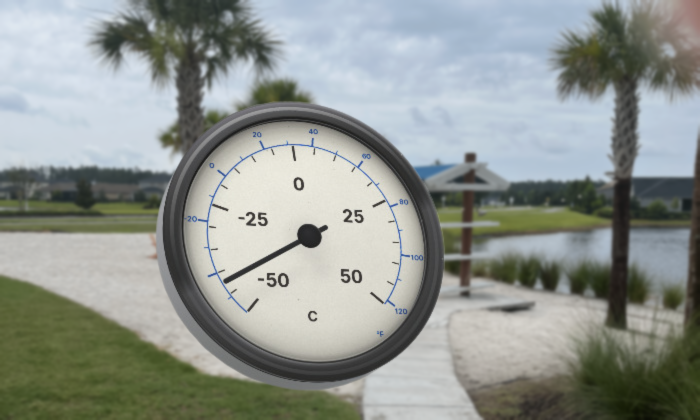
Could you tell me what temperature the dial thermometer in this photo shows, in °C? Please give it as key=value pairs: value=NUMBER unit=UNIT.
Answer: value=-42.5 unit=°C
